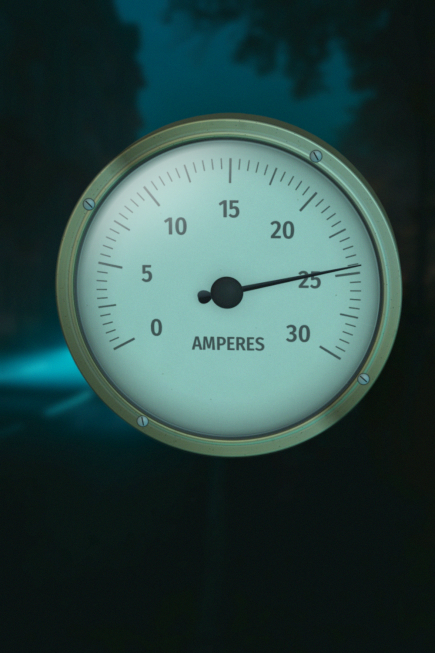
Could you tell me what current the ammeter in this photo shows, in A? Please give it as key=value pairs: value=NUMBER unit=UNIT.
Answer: value=24.5 unit=A
